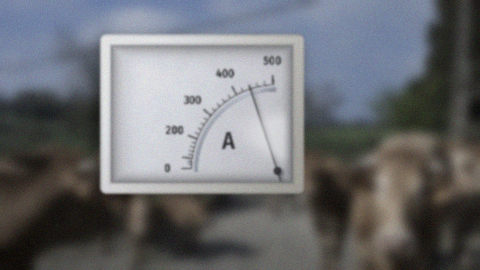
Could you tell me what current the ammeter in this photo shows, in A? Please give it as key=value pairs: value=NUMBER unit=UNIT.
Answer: value=440 unit=A
